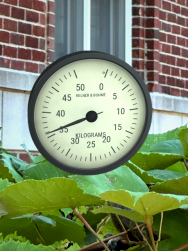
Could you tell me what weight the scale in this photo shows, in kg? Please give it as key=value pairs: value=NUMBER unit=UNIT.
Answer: value=36 unit=kg
